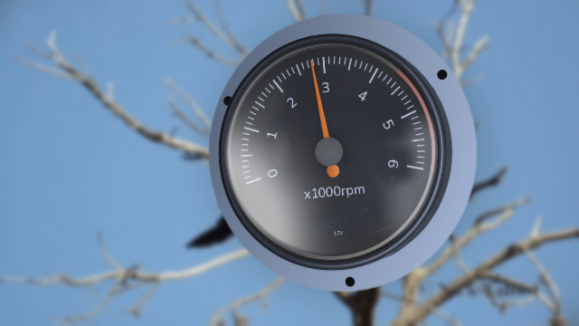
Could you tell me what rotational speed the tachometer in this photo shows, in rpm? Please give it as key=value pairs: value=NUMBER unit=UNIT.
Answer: value=2800 unit=rpm
